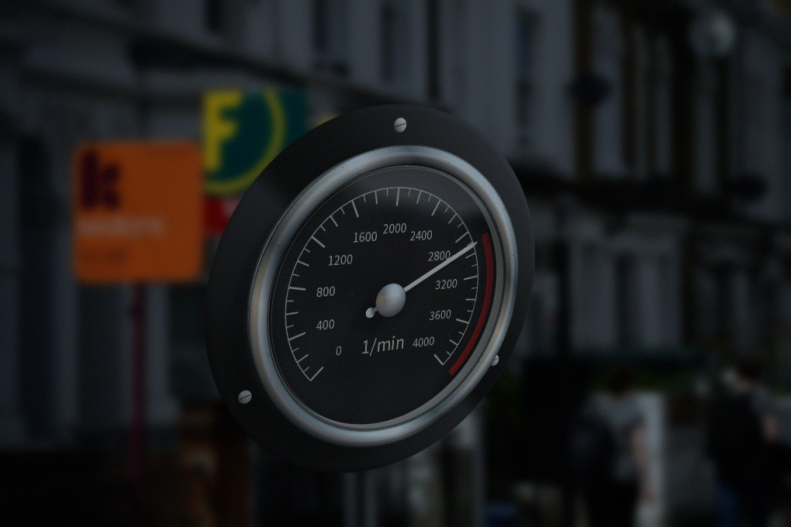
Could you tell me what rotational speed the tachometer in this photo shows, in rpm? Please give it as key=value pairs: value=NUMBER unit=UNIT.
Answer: value=2900 unit=rpm
